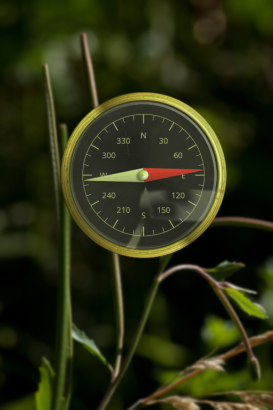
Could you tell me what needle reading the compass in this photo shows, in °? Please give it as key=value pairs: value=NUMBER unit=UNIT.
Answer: value=85 unit=°
